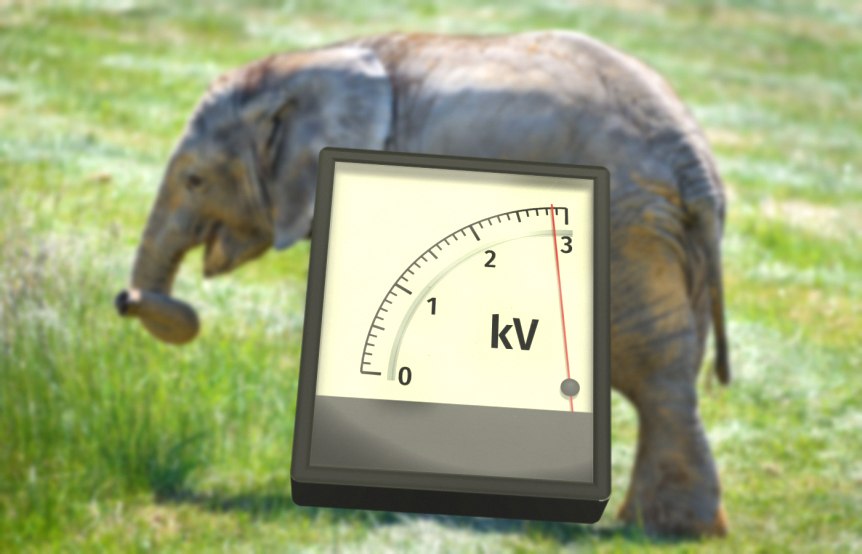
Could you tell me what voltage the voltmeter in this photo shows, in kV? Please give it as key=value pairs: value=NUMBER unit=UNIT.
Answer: value=2.85 unit=kV
